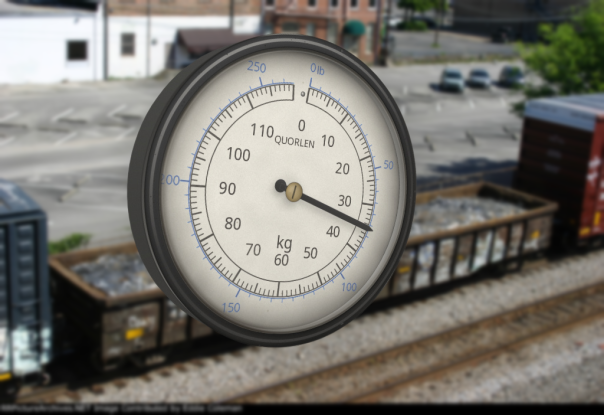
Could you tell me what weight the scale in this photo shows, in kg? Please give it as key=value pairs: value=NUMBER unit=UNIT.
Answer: value=35 unit=kg
